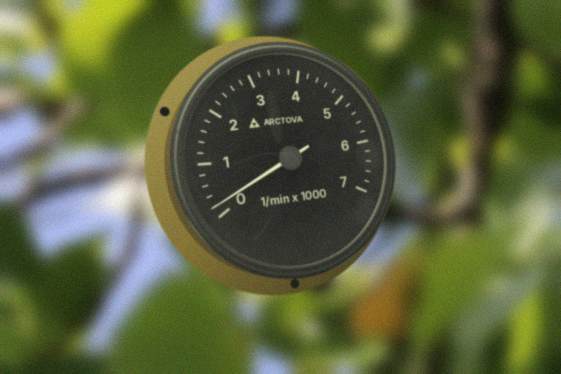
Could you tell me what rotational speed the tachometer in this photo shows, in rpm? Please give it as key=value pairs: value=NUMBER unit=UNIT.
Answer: value=200 unit=rpm
